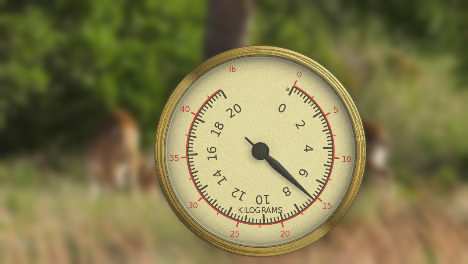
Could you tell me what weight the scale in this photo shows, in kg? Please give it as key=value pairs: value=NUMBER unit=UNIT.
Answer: value=7 unit=kg
